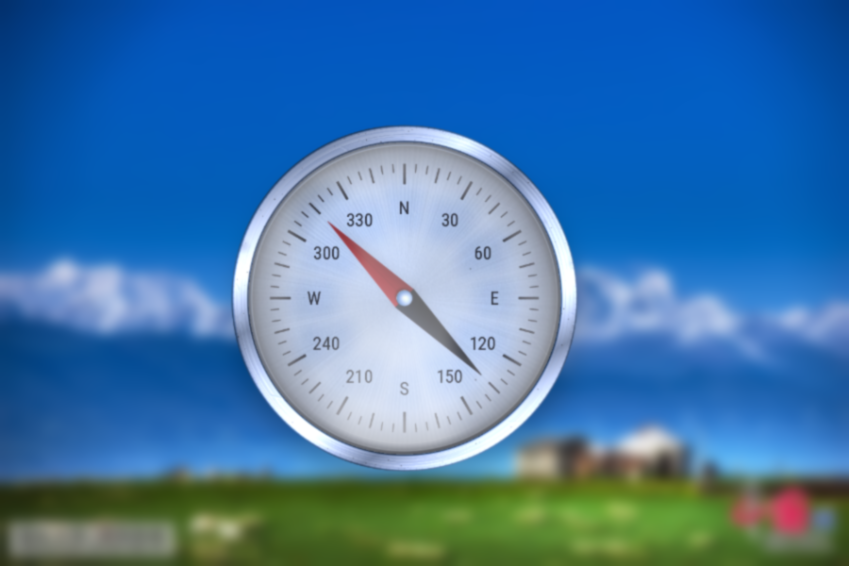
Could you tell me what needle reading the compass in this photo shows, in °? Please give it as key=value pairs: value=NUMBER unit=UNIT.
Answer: value=315 unit=°
